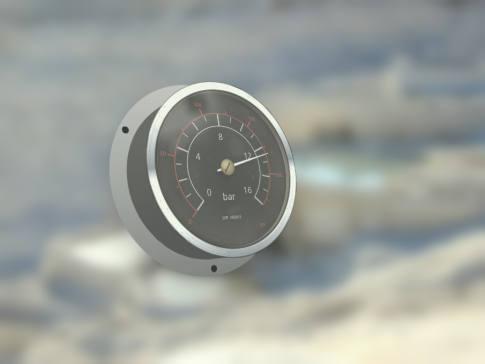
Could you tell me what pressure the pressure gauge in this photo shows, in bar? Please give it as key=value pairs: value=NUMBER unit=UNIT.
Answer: value=12.5 unit=bar
